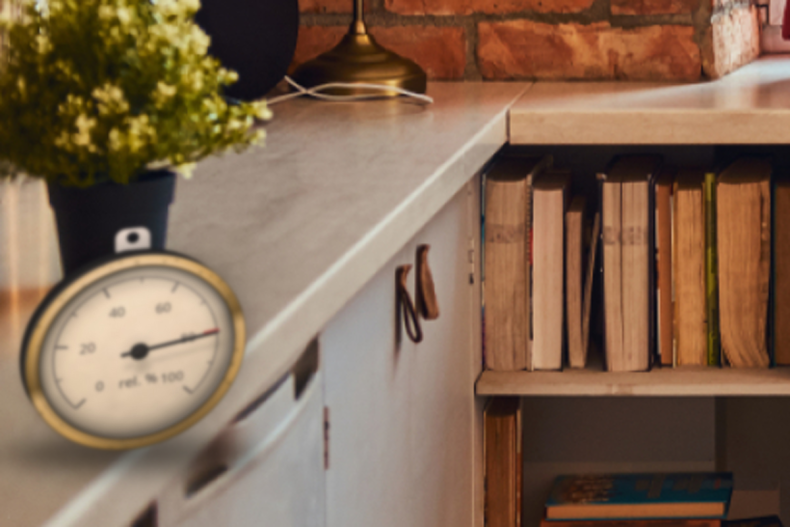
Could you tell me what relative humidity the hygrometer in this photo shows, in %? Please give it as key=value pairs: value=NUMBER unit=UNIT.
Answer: value=80 unit=%
